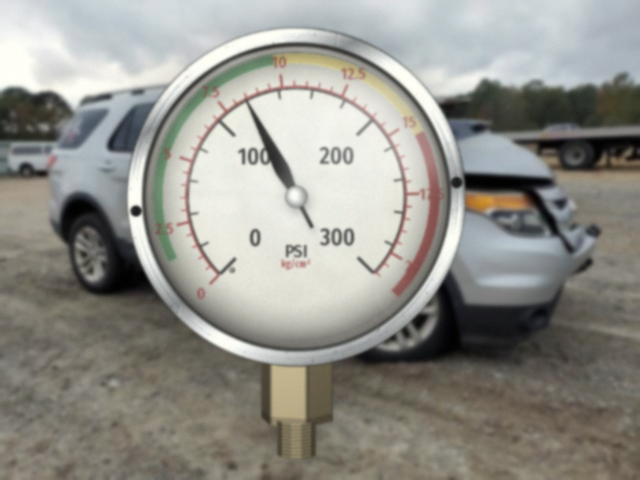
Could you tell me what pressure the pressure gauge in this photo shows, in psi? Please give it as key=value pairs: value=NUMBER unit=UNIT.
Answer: value=120 unit=psi
